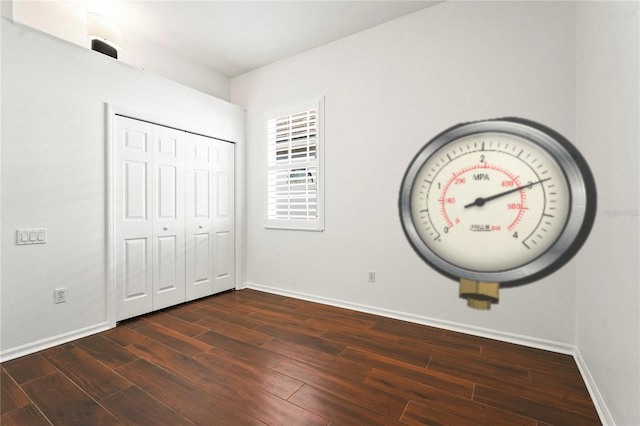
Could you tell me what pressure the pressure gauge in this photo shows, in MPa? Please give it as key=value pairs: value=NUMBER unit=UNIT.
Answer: value=3 unit=MPa
